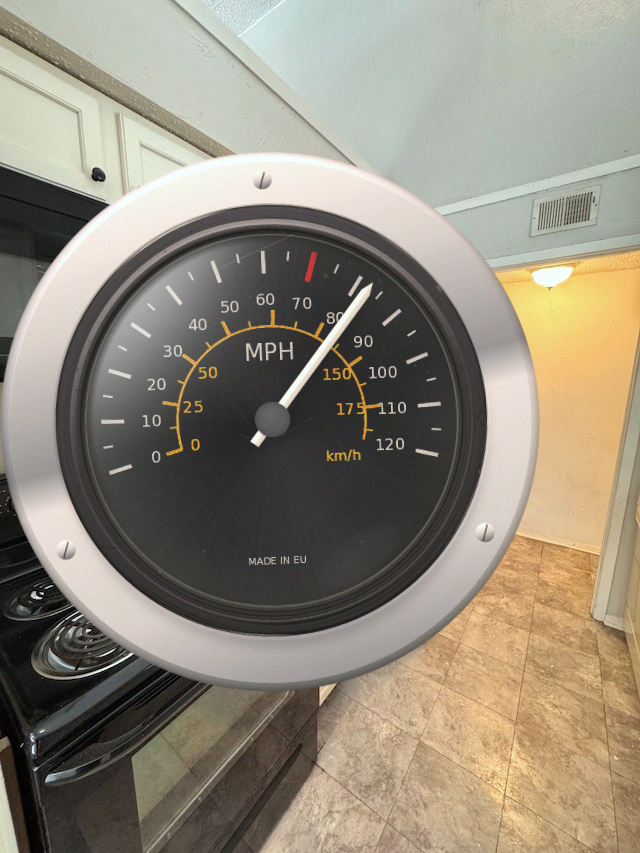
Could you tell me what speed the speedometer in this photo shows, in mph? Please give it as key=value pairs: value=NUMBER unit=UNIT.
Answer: value=82.5 unit=mph
